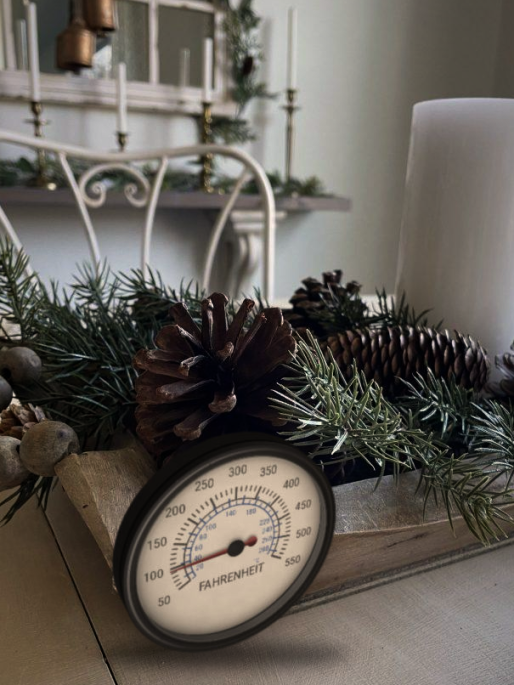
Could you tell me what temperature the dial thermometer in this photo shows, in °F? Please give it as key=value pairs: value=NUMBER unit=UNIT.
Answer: value=100 unit=°F
